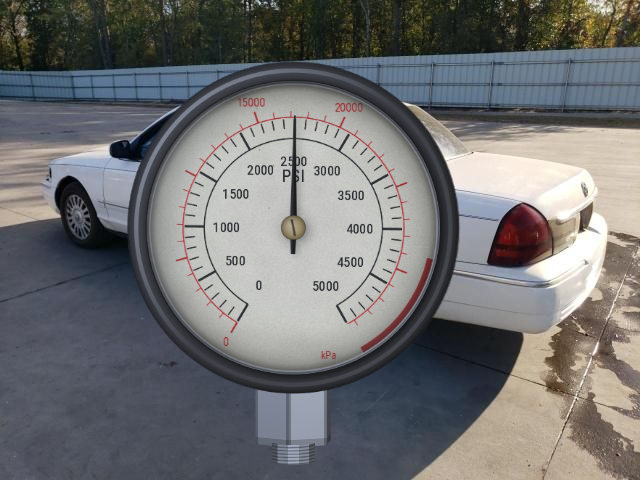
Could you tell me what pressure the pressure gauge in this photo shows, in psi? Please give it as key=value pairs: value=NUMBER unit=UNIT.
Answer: value=2500 unit=psi
